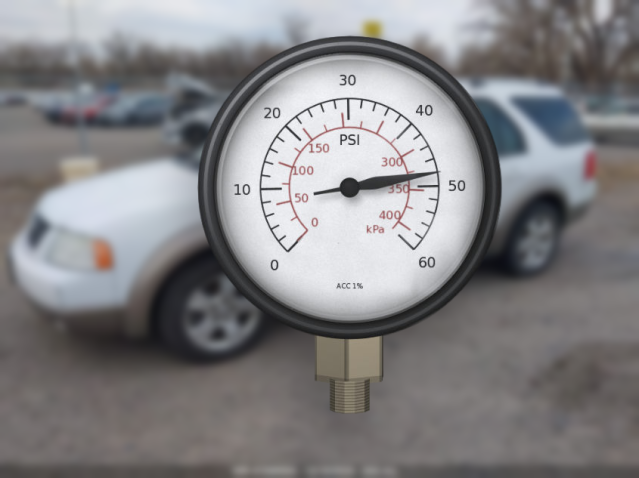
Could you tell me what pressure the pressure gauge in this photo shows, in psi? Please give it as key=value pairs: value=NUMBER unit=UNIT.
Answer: value=48 unit=psi
